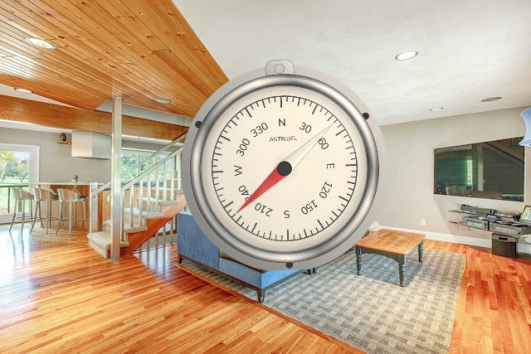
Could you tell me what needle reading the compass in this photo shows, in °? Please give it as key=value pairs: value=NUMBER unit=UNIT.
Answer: value=230 unit=°
